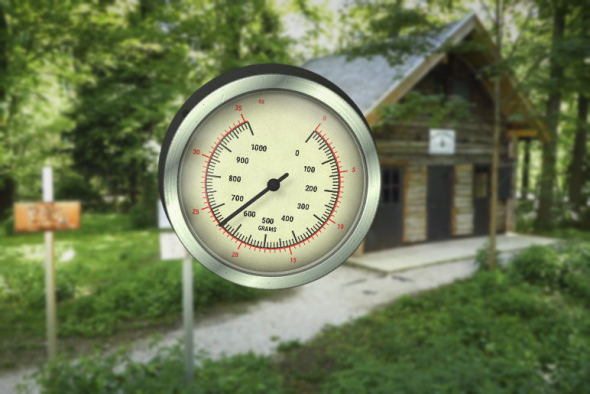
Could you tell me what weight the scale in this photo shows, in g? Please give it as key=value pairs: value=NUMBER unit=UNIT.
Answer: value=650 unit=g
